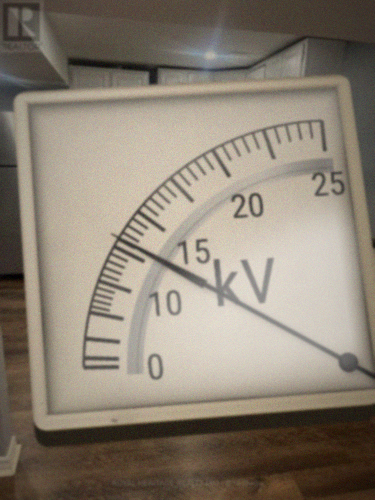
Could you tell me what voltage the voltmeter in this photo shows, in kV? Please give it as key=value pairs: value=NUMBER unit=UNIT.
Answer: value=13 unit=kV
